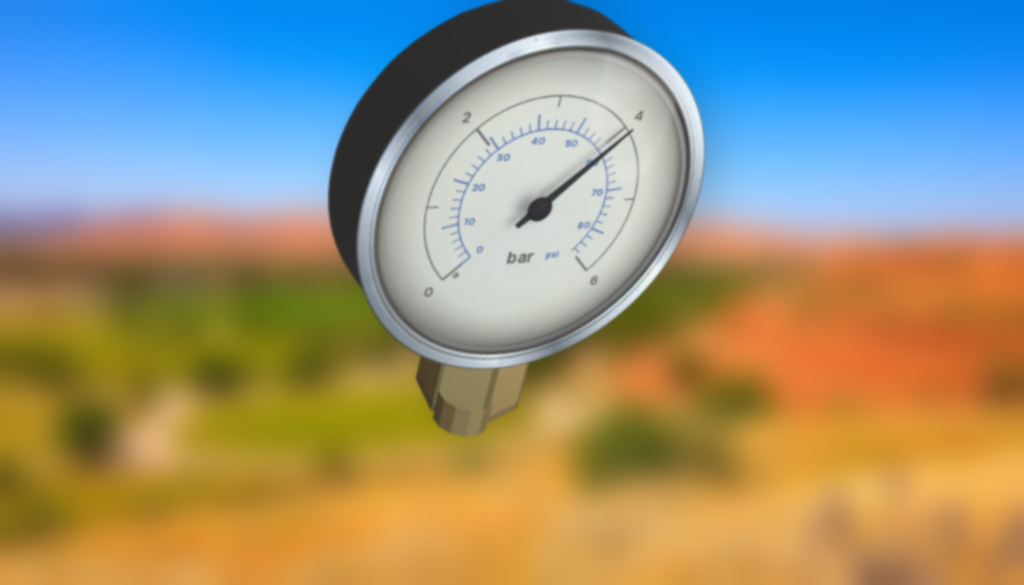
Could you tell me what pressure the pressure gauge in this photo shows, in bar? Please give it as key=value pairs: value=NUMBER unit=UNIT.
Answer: value=4 unit=bar
